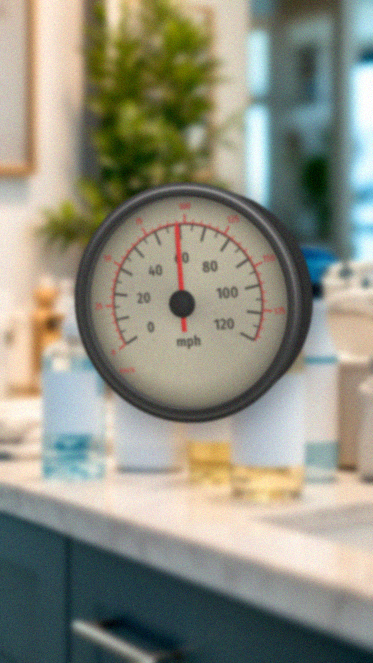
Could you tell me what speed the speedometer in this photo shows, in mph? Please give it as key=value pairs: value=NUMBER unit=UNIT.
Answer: value=60 unit=mph
